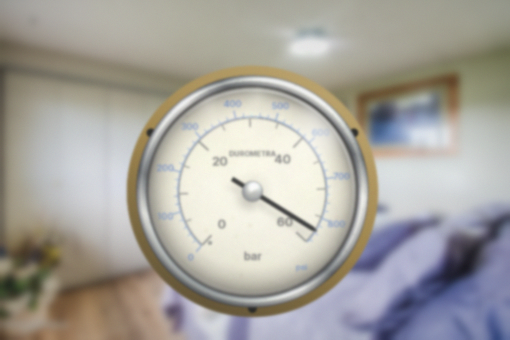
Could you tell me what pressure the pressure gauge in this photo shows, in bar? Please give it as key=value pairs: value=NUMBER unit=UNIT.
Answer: value=57.5 unit=bar
